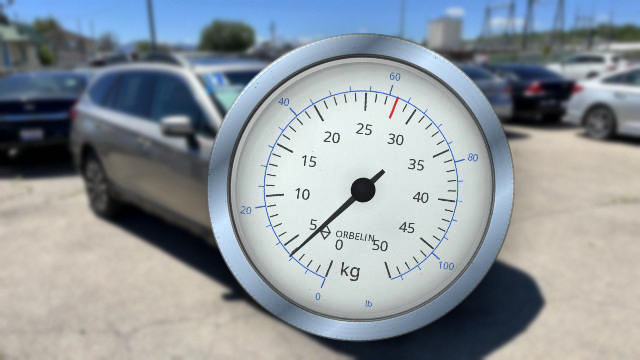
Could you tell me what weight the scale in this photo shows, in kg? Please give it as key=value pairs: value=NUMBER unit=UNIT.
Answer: value=4 unit=kg
